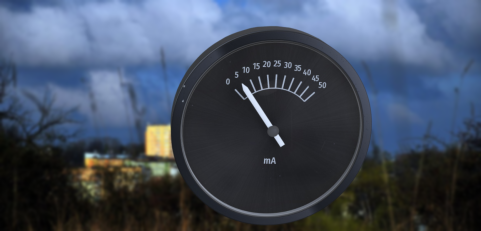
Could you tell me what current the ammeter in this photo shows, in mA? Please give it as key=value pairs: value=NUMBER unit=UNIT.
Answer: value=5 unit=mA
